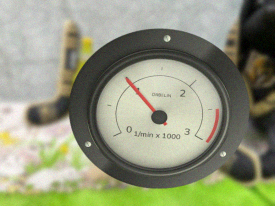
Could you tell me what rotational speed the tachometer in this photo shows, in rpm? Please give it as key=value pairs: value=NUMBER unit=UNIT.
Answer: value=1000 unit=rpm
